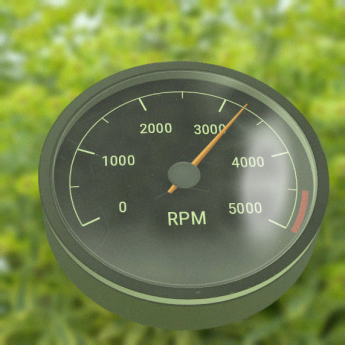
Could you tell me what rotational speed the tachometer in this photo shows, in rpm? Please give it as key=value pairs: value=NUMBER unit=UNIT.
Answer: value=3250 unit=rpm
